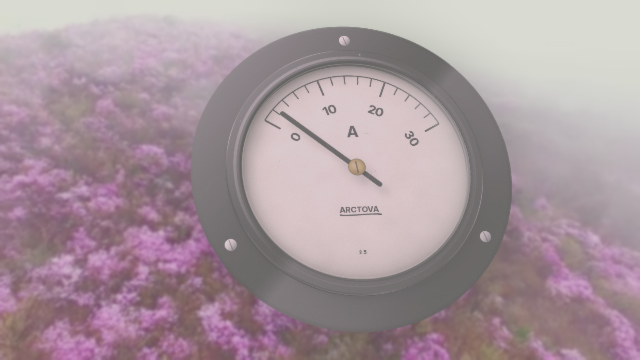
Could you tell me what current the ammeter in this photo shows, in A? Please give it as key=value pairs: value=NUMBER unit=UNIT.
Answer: value=2 unit=A
